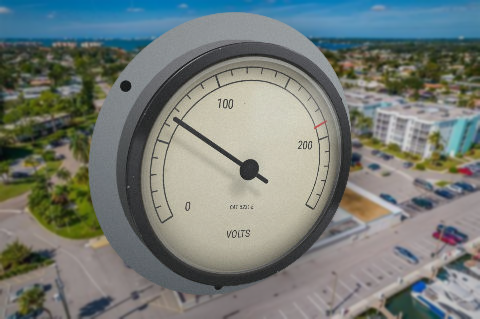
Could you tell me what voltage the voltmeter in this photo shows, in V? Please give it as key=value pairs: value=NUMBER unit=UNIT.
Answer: value=65 unit=V
